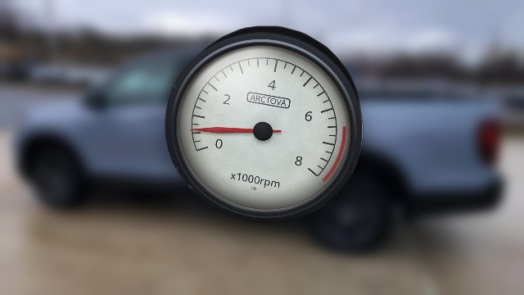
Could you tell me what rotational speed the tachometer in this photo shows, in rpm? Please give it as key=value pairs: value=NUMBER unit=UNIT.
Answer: value=625 unit=rpm
